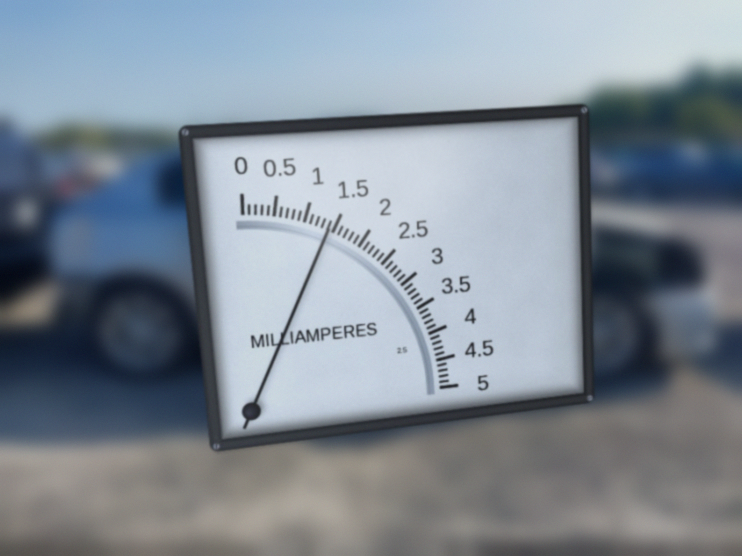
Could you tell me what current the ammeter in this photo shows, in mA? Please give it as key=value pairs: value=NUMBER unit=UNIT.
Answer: value=1.4 unit=mA
